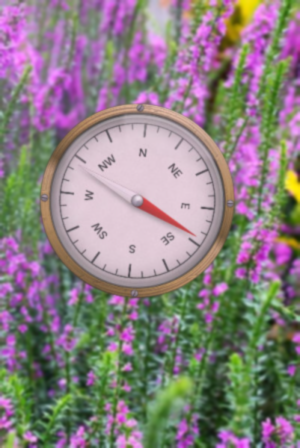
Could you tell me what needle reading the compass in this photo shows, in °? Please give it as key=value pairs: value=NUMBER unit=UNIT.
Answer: value=115 unit=°
